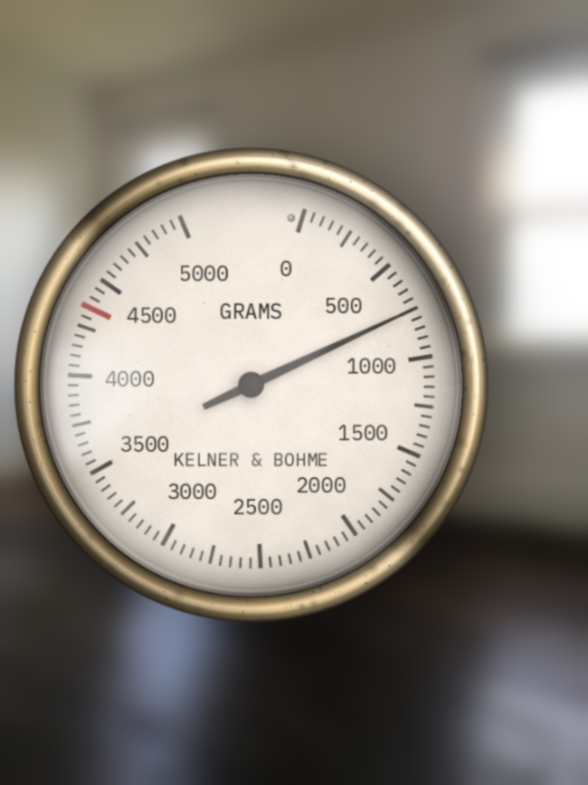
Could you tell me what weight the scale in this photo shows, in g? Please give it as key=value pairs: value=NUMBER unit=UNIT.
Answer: value=750 unit=g
